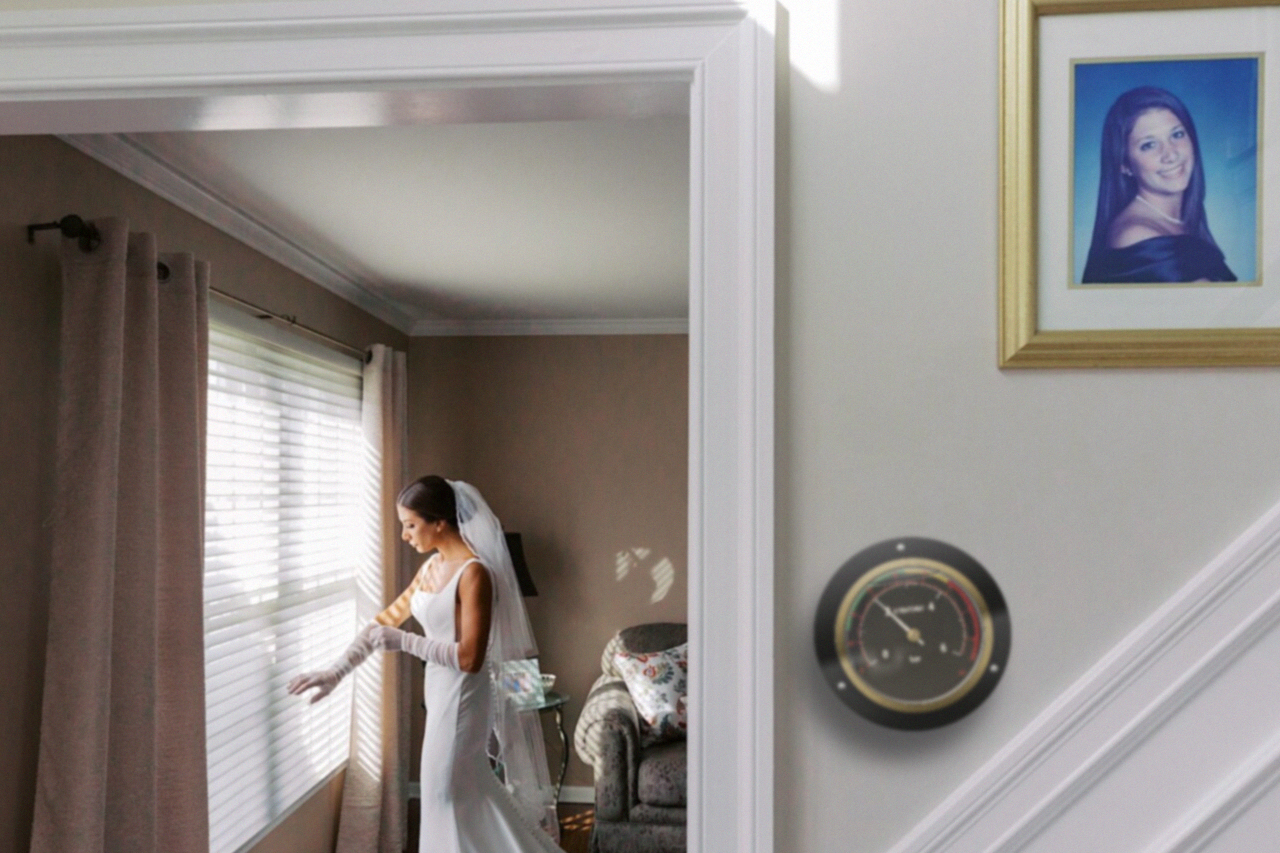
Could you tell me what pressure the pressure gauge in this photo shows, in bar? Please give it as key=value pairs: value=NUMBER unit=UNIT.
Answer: value=2 unit=bar
